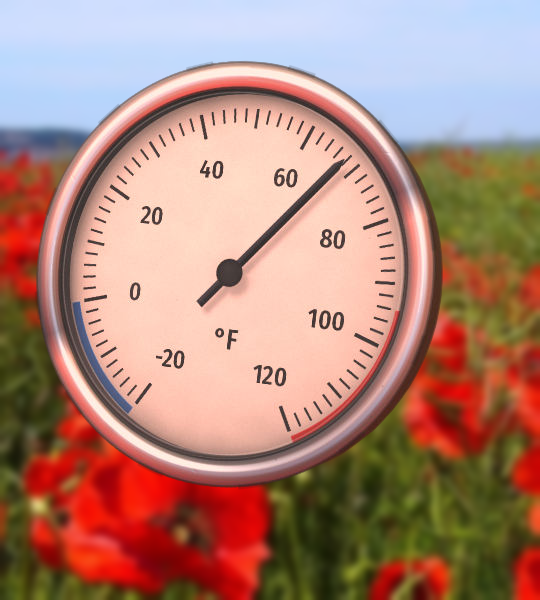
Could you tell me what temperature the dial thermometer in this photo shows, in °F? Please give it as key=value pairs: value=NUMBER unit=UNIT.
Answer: value=68 unit=°F
